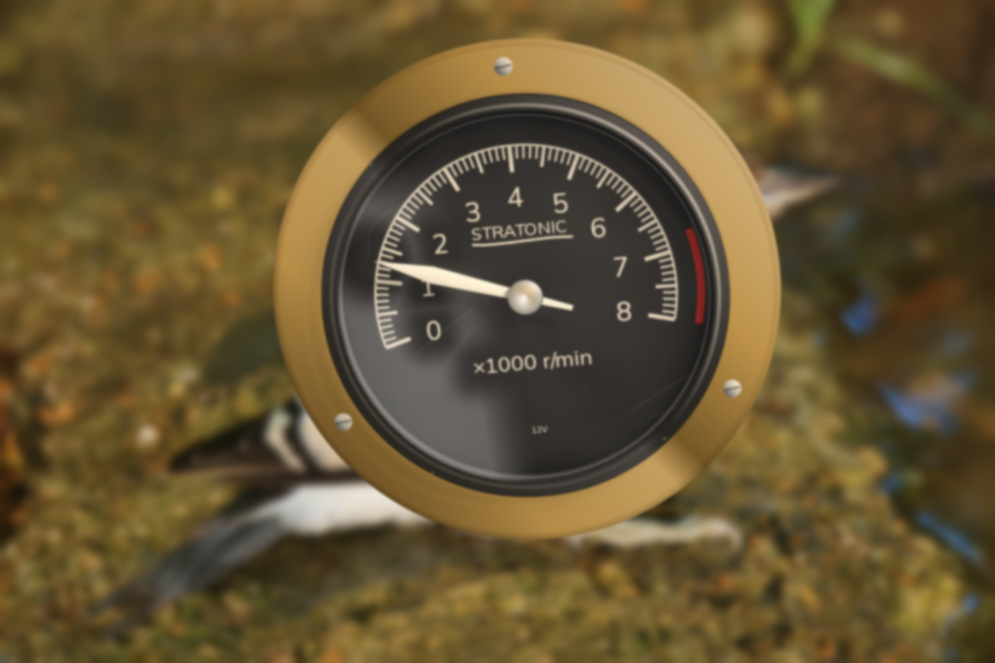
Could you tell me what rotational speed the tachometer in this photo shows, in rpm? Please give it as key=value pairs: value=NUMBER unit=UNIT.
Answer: value=1300 unit=rpm
